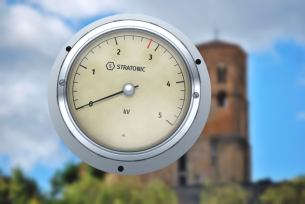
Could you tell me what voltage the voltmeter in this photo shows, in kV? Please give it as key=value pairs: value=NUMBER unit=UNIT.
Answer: value=0 unit=kV
